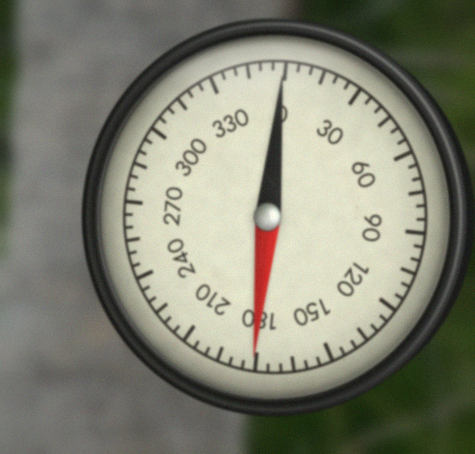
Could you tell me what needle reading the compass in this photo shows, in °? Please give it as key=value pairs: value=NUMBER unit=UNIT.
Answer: value=180 unit=°
